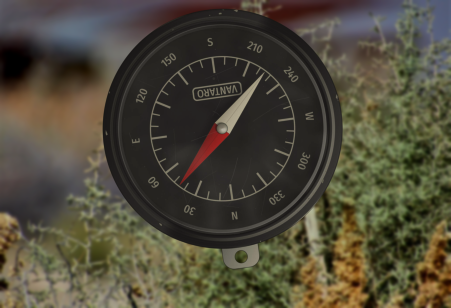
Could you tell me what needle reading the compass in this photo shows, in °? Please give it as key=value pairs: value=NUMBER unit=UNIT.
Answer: value=45 unit=°
